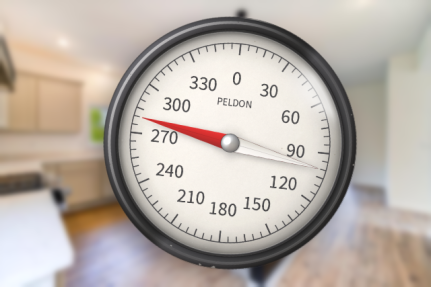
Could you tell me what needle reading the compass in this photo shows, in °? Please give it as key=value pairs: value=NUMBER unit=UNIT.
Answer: value=280 unit=°
